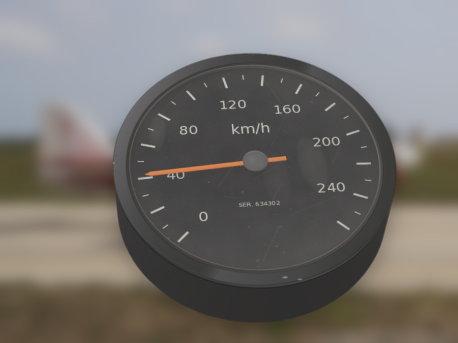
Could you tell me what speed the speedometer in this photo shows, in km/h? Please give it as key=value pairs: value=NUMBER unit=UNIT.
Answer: value=40 unit=km/h
